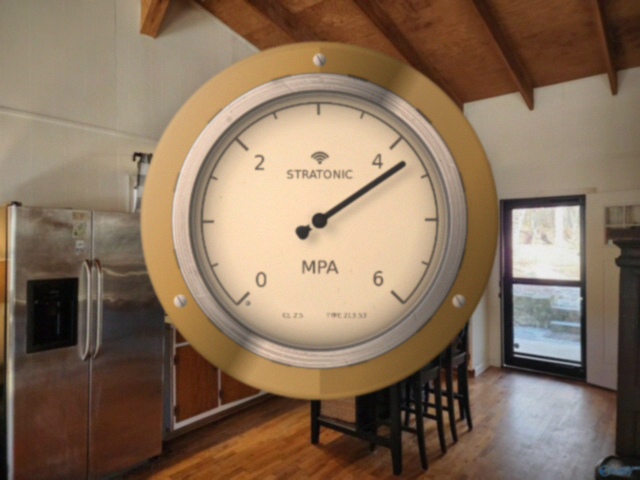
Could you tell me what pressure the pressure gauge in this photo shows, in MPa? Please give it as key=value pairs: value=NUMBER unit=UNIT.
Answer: value=4.25 unit=MPa
